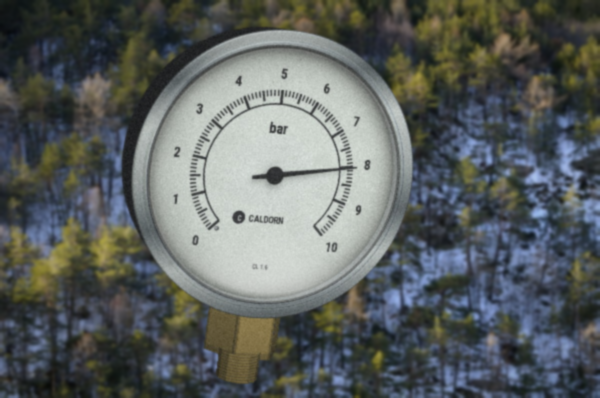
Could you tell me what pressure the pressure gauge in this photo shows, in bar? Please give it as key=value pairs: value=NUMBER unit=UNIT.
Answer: value=8 unit=bar
